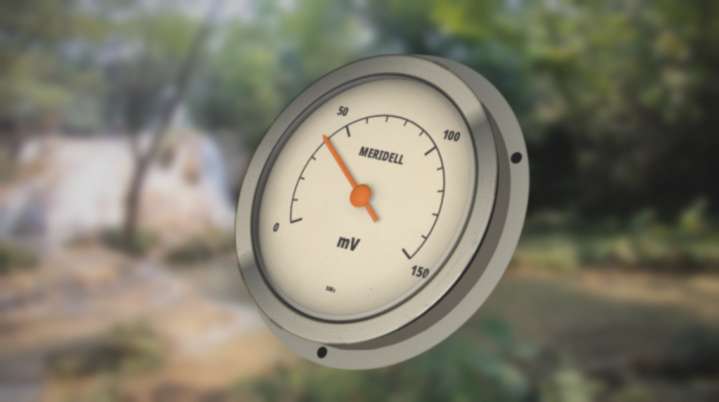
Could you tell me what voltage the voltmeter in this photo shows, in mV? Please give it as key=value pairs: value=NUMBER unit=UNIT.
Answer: value=40 unit=mV
